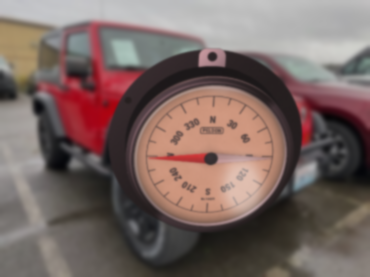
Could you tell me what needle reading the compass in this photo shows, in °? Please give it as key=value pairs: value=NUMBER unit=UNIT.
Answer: value=270 unit=°
